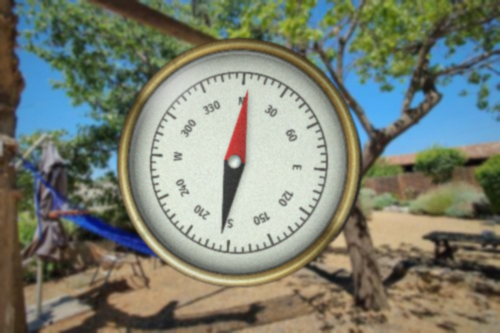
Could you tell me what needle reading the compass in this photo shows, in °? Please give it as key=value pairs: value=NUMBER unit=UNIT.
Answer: value=5 unit=°
